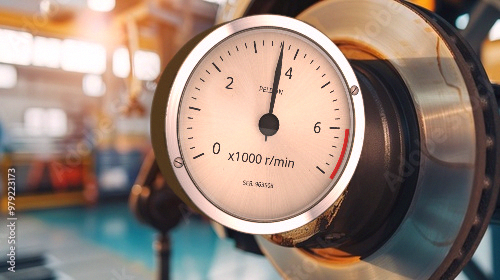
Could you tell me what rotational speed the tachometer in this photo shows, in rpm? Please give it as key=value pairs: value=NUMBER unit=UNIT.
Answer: value=3600 unit=rpm
